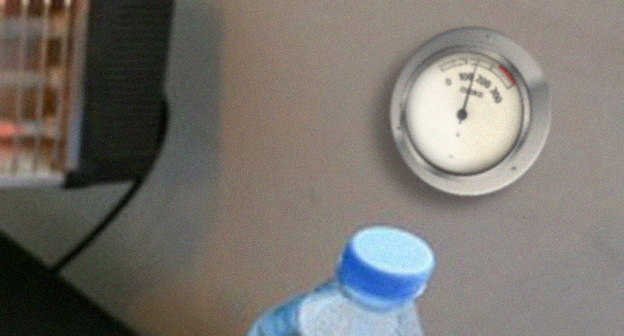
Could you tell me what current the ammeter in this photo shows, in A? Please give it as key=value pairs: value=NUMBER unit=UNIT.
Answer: value=150 unit=A
